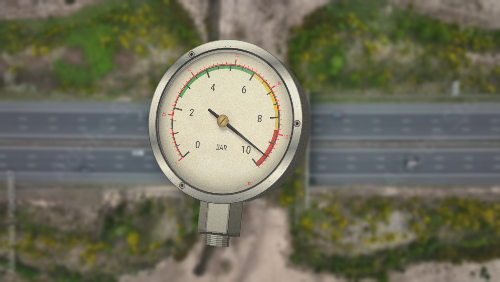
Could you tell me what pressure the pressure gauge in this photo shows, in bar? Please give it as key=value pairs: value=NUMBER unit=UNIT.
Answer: value=9.5 unit=bar
